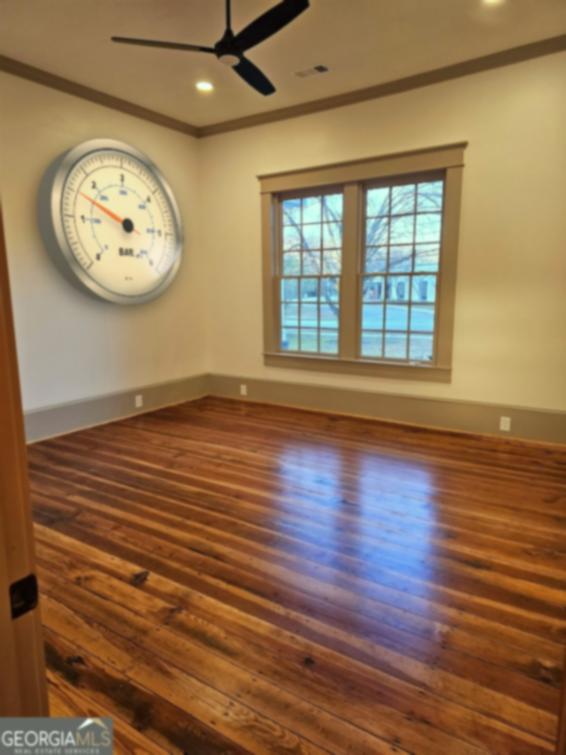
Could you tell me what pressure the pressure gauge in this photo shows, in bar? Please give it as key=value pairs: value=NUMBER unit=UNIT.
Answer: value=1.5 unit=bar
